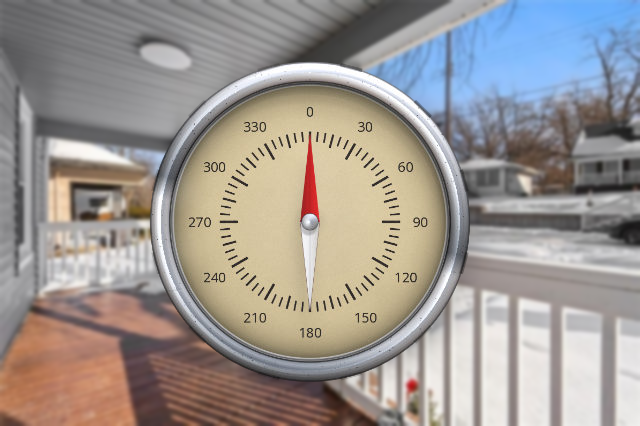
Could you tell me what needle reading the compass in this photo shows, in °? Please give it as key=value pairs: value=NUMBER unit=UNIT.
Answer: value=0 unit=°
